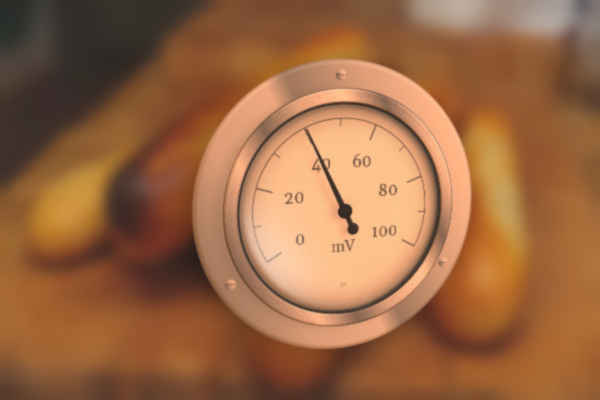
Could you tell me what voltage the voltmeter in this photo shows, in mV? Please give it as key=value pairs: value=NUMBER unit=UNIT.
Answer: value=40 unit=mV
